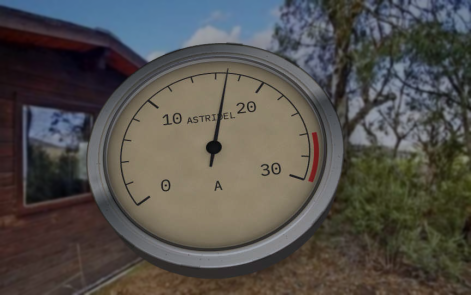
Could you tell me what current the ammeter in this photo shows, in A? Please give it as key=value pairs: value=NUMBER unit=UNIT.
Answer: value=17 unit=A
